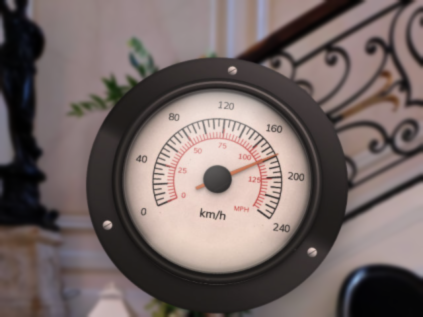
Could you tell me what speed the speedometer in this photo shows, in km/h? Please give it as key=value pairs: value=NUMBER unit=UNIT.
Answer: value=180 unit=km/h
